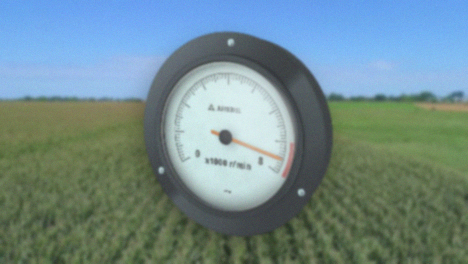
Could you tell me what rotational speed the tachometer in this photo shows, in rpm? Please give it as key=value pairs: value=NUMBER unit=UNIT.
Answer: value=7500 unit=rpm
